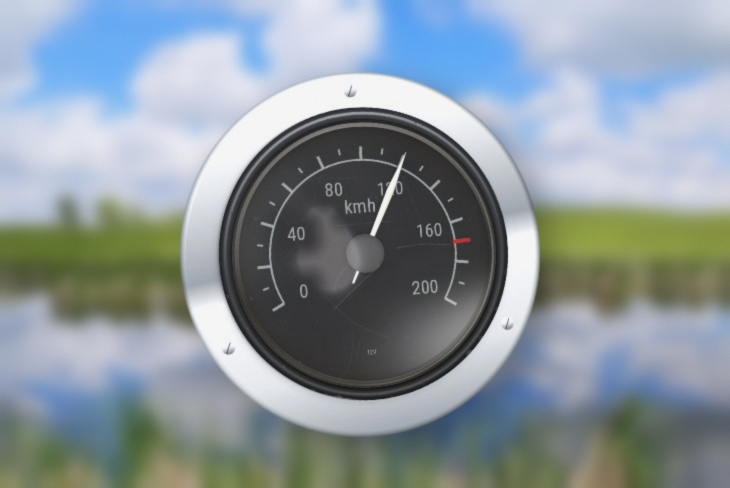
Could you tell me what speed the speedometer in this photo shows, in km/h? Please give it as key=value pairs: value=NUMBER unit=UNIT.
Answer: value=120 unit=km/h
